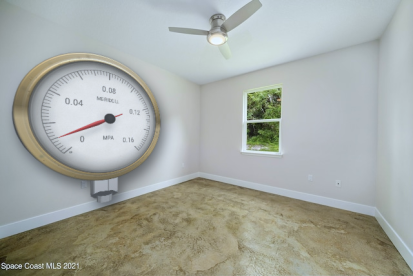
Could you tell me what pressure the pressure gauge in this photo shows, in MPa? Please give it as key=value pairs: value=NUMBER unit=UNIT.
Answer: value=0.01 unit=MPa
